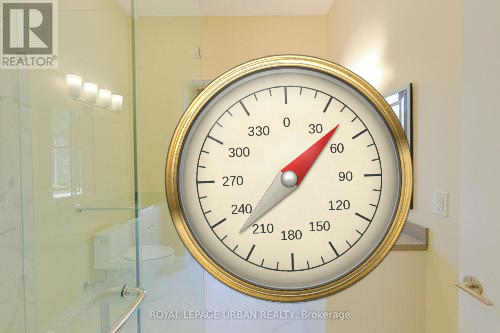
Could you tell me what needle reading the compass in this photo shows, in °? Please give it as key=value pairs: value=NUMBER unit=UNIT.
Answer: value=45 unit=°
